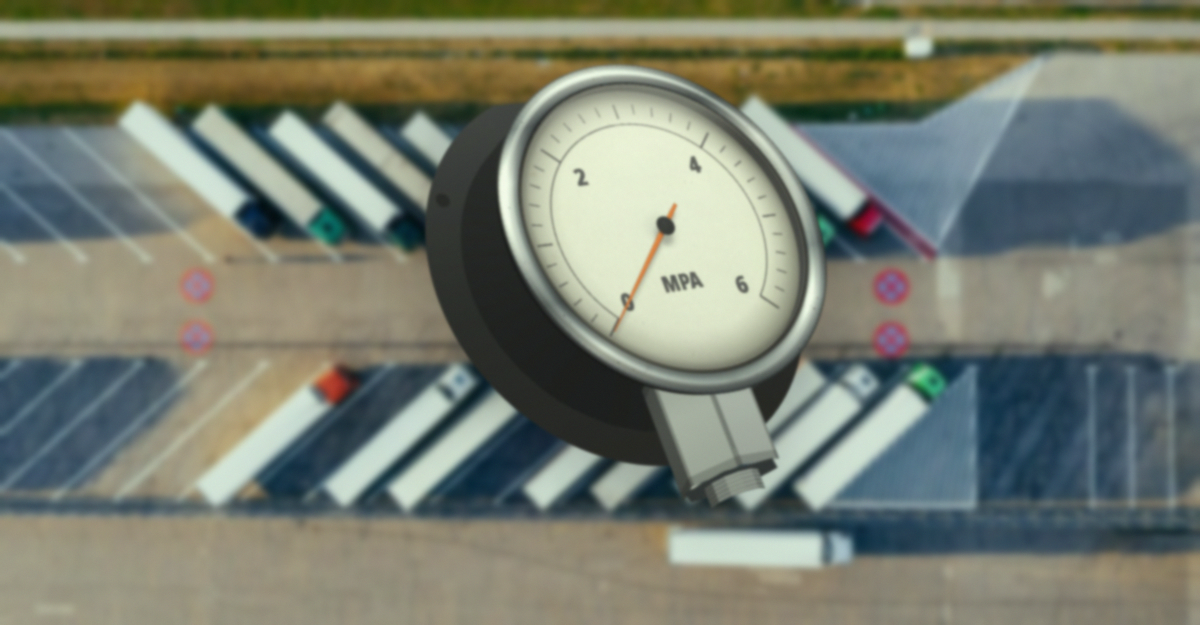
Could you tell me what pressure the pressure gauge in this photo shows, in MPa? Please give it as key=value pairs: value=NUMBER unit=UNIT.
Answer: value=0 unit=MPa
